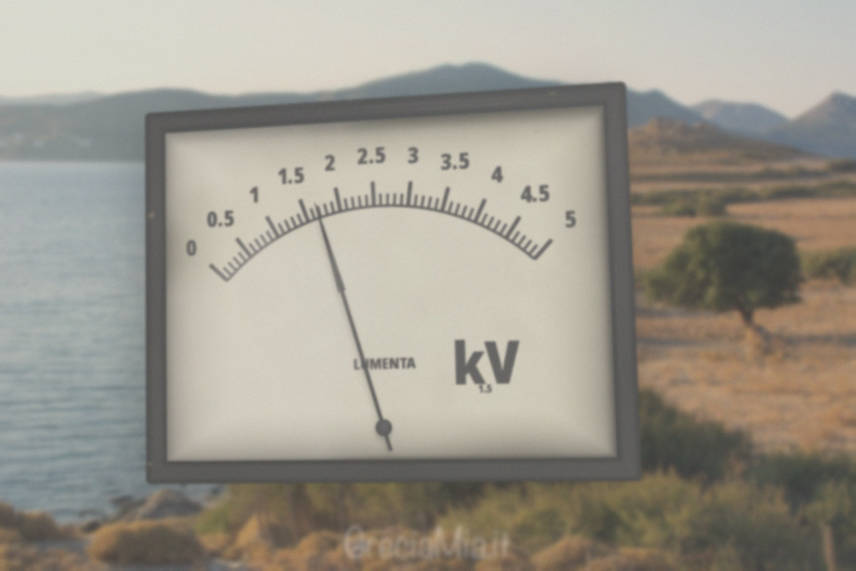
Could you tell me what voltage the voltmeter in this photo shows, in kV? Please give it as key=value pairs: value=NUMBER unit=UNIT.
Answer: value=1.7 unit=kV
